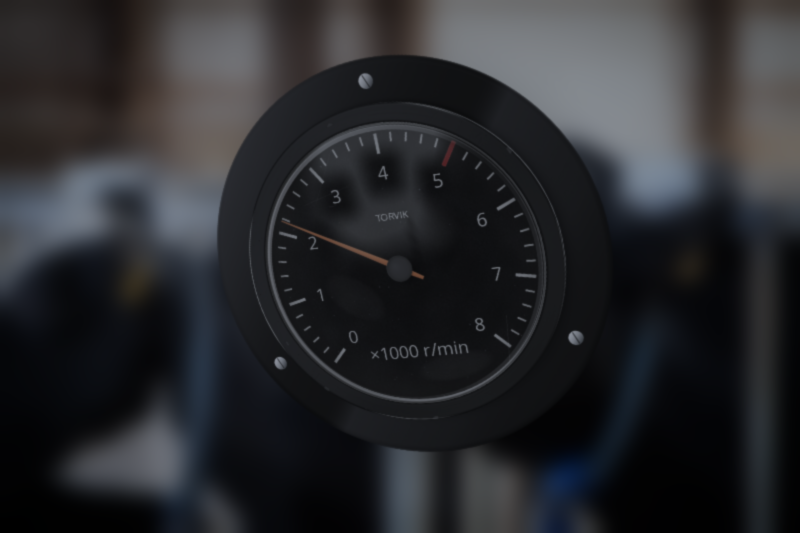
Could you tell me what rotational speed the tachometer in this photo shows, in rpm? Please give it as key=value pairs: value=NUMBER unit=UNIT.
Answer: value=2200 unit=rpm
